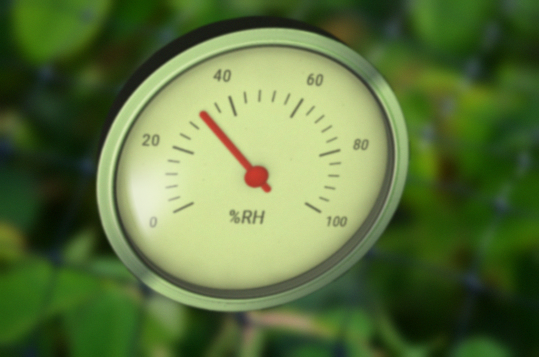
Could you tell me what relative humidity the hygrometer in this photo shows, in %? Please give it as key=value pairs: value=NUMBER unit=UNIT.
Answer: value=32 unit=%
